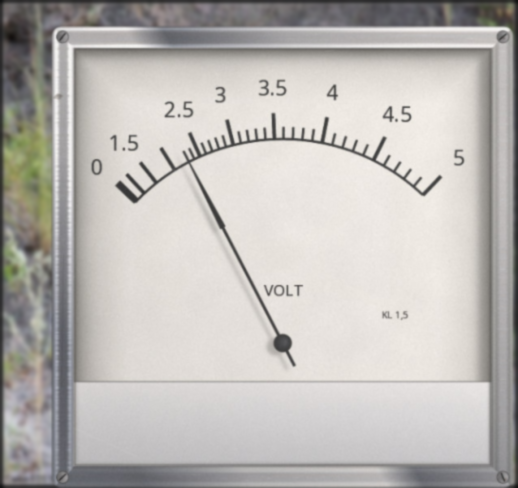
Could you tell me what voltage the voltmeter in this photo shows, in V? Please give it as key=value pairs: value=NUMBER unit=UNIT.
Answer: value=2.3 unit=V
